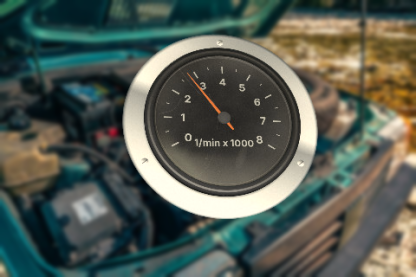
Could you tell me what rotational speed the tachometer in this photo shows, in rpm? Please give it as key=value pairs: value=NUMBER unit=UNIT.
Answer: value=2750 unit=rpm
